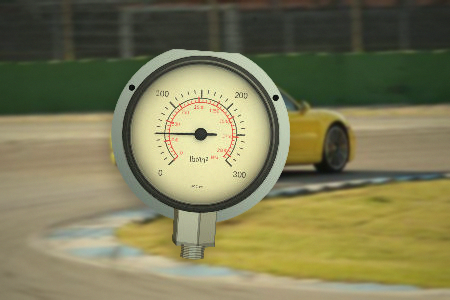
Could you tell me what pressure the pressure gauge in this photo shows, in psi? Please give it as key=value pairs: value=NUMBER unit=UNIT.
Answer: value=50 unit=psi
